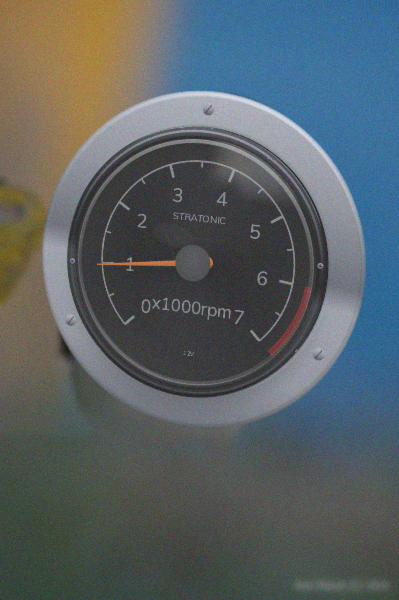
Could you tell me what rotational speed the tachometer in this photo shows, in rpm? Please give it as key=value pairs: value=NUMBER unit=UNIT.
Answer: value=1000 unit=rpm
